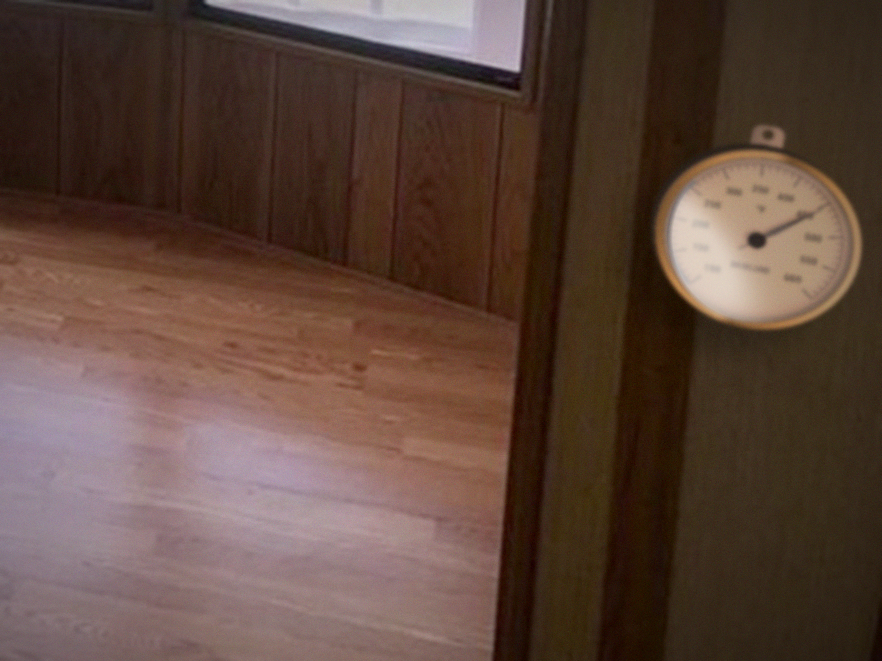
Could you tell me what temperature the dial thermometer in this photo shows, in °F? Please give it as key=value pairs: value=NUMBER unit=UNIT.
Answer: value=450 unit=°F
